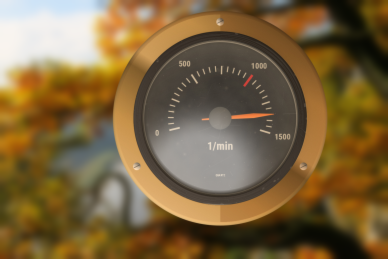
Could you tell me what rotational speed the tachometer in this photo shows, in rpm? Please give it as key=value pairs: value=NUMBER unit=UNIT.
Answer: value=1350 unit=rpm
